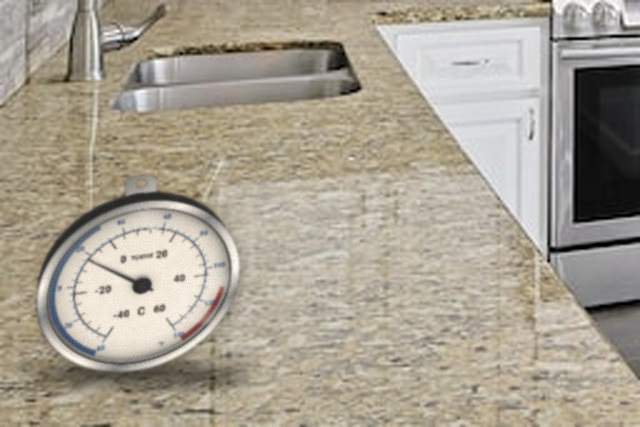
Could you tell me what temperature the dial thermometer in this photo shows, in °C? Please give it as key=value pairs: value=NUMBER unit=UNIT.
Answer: value=-8 unit=°C
